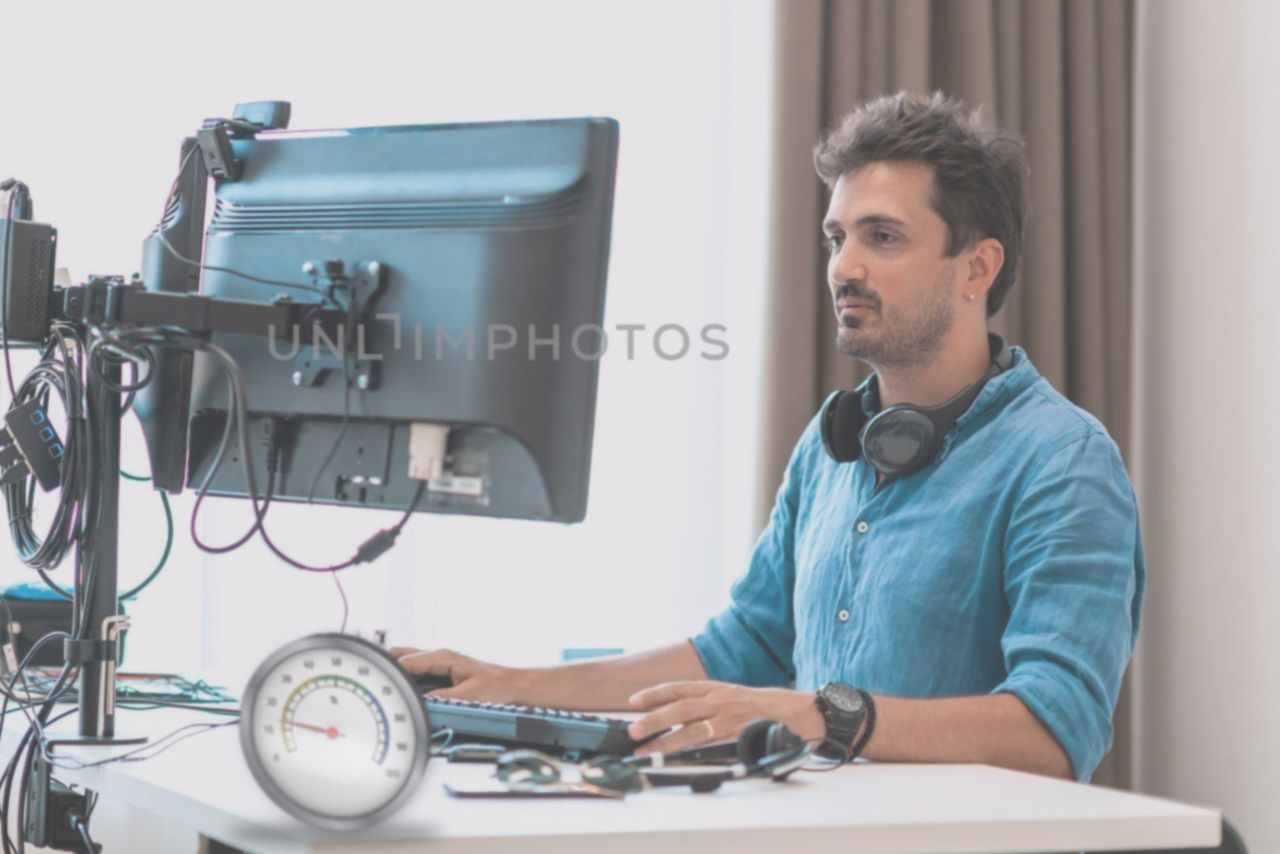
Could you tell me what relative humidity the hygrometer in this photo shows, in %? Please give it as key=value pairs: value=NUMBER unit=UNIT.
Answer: value=15 unit=%
